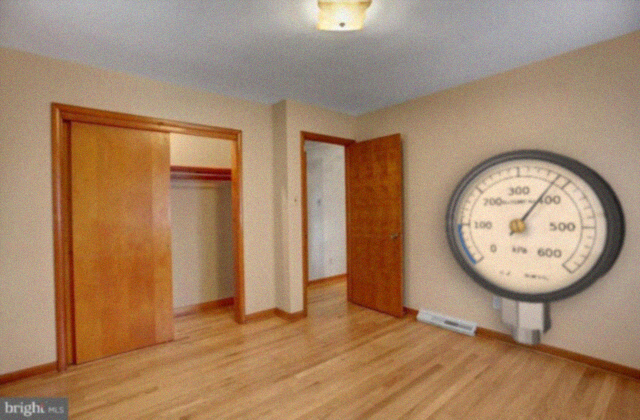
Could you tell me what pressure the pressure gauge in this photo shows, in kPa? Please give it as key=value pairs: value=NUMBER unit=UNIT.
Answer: value=380 unit=kPa
